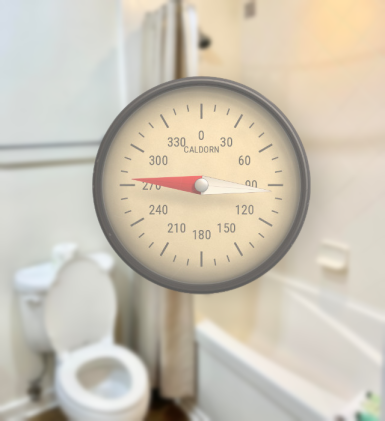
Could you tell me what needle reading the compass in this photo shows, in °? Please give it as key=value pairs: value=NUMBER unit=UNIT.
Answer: value=275 unit=°
